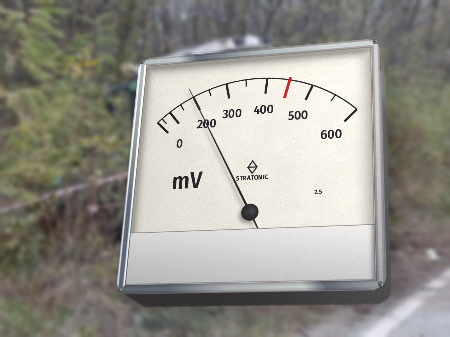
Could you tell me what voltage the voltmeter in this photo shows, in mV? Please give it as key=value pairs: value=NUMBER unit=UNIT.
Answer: value=200 unit=mV
